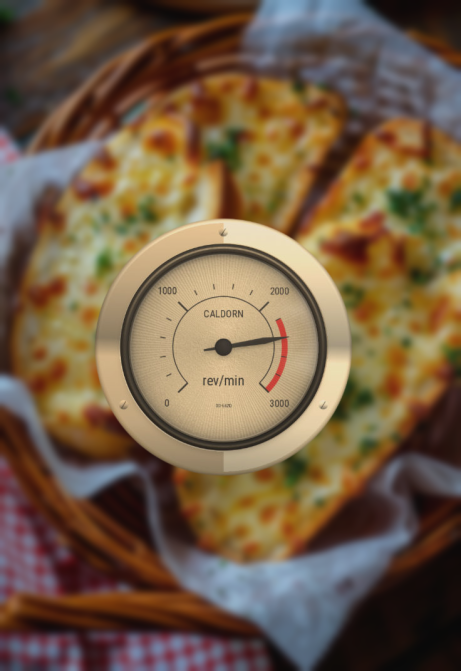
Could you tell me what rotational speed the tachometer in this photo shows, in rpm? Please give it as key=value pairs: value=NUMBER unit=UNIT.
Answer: value=2400 unit=rpm
